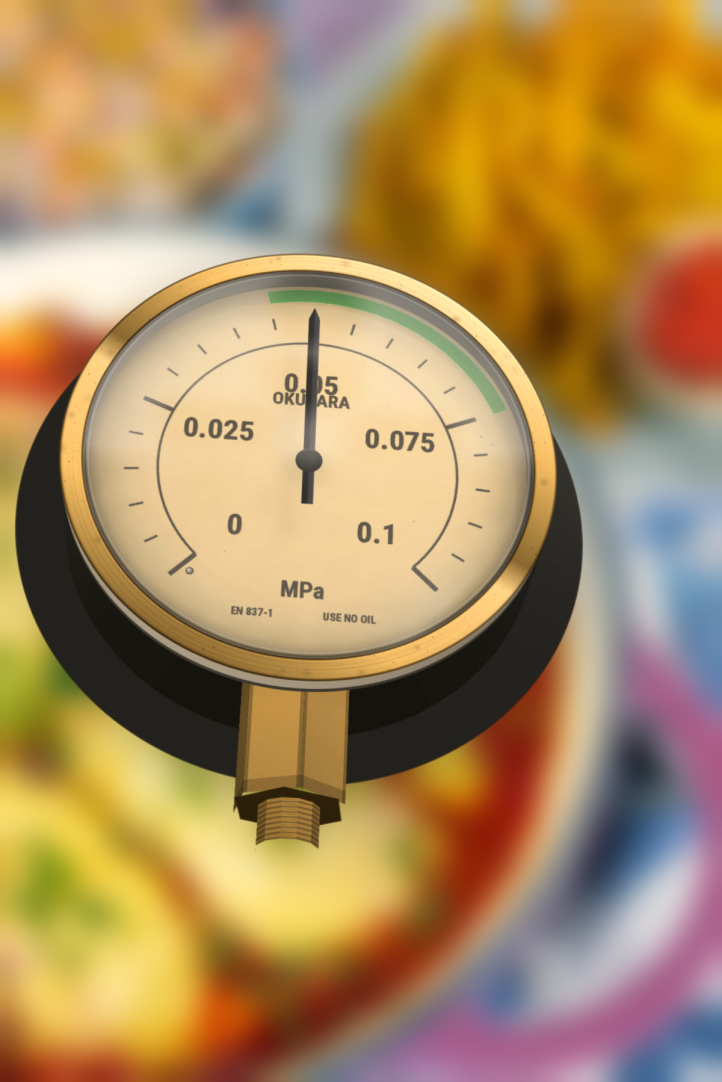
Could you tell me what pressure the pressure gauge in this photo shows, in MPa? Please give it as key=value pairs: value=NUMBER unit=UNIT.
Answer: value=0.05 unit=MPa
